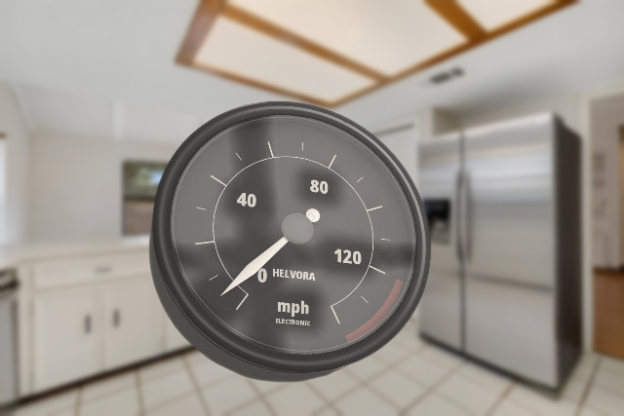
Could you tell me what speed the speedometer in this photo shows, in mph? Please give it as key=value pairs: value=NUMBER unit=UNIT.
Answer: value=5 unit=mph
